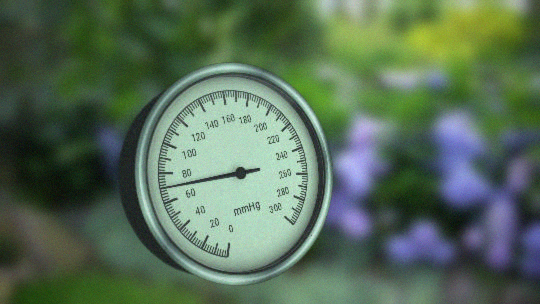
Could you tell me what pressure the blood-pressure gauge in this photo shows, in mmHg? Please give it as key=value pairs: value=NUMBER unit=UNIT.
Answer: value=70 unit=mmHg
